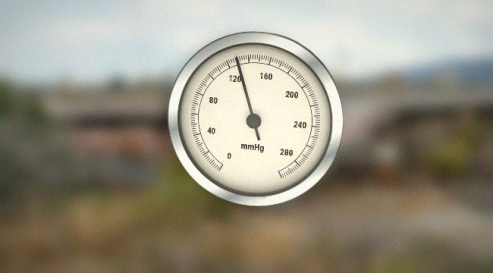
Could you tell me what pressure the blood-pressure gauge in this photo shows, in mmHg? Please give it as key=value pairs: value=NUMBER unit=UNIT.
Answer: value=130 unit=mmHg
